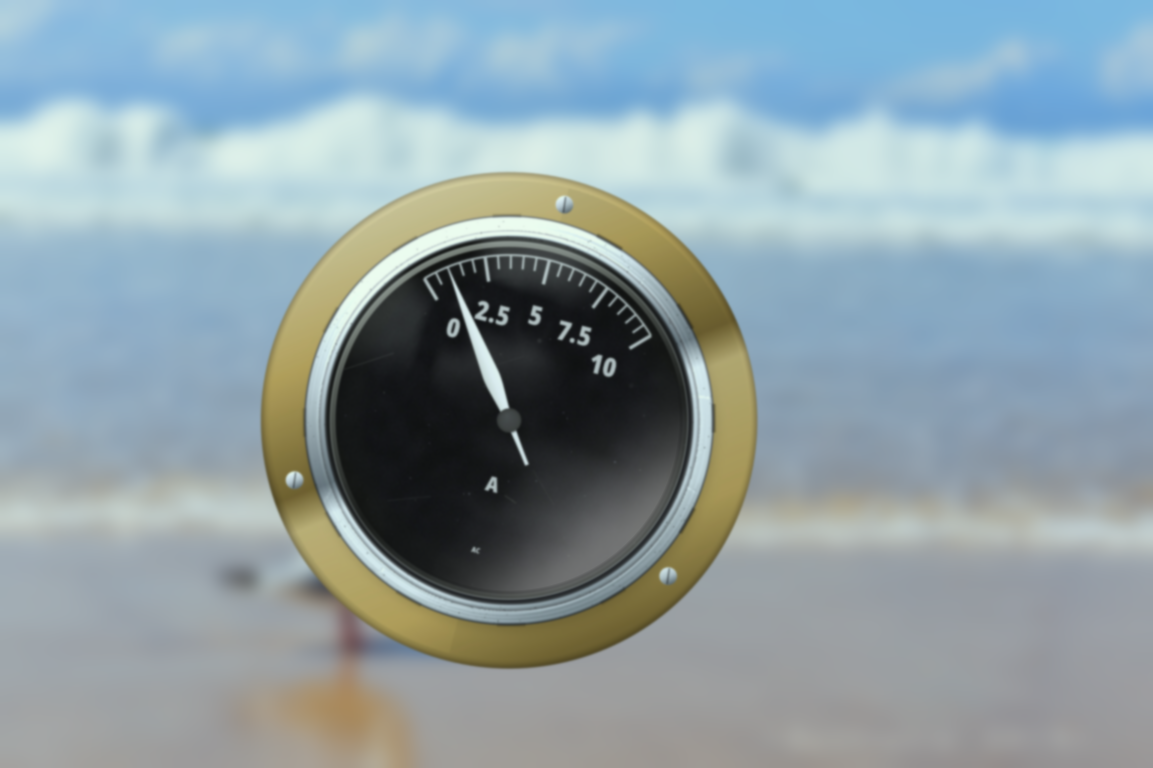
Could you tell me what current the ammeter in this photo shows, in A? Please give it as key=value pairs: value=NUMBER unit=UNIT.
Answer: value=1 unit=A
